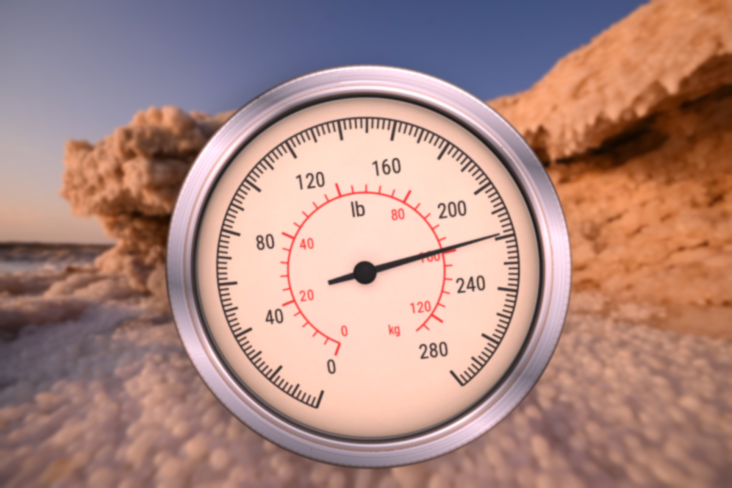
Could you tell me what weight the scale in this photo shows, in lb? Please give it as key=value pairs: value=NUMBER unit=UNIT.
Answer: value=218 unit=lb
